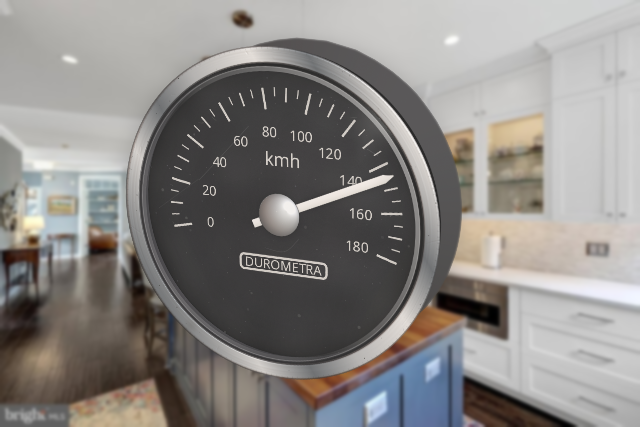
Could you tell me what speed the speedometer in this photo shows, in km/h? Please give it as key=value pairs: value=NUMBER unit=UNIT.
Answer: value=145 unit=km/h
